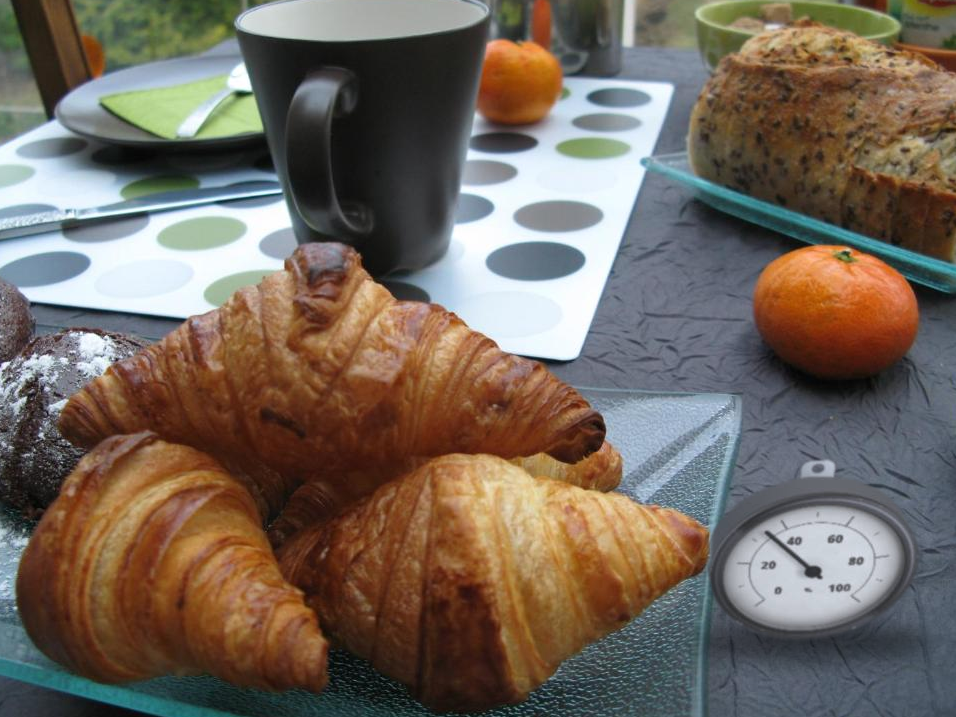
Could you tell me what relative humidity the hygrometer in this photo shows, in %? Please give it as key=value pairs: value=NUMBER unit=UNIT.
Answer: value=35 unit=%
